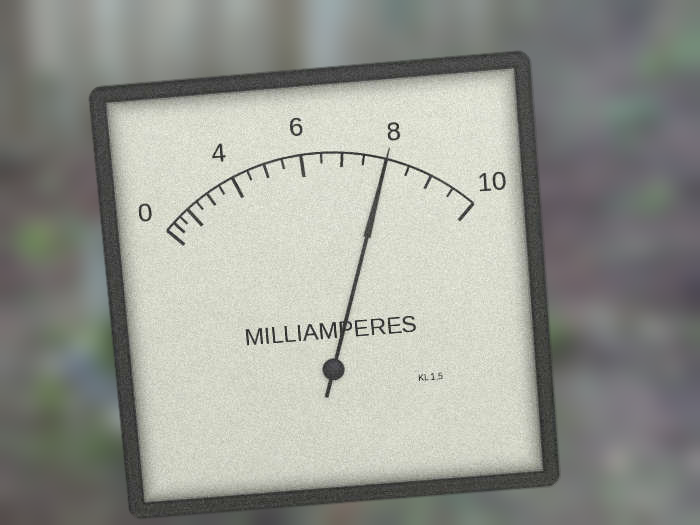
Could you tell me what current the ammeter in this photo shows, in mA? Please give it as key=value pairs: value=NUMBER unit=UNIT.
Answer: value=8 unit=mA
